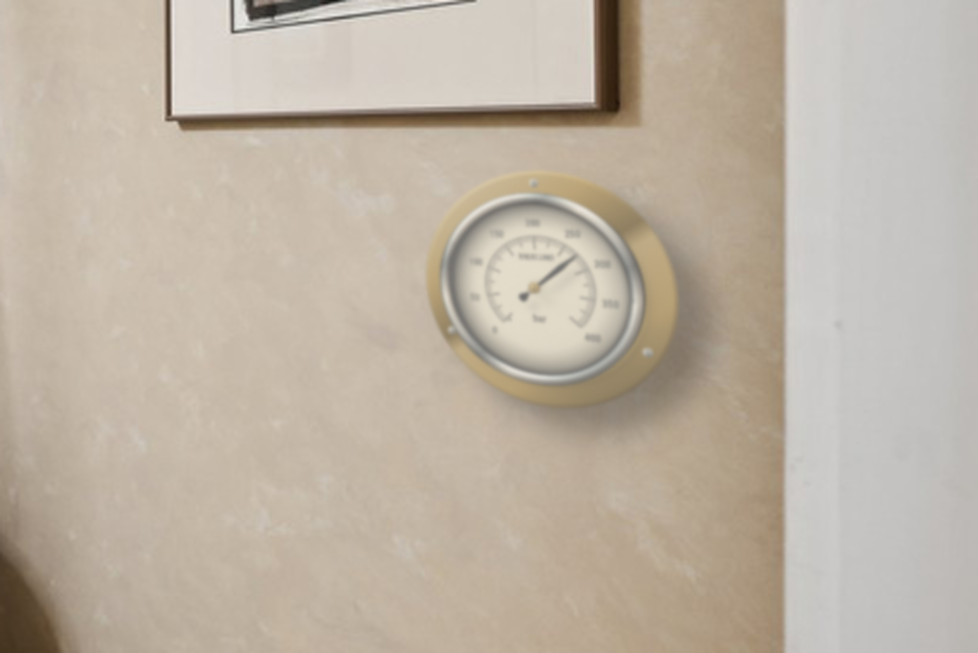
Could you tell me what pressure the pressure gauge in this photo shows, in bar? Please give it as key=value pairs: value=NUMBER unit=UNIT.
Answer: value=275 unit=bar
